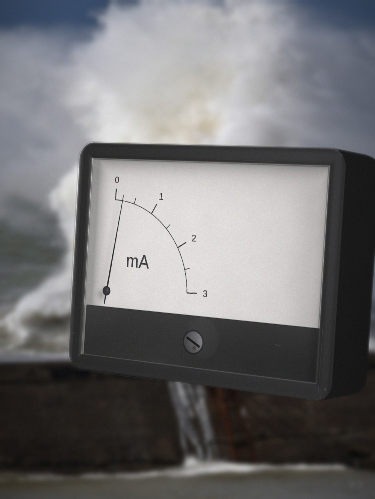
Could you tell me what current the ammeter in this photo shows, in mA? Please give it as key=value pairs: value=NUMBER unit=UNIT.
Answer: value=0.25 unit=mA
